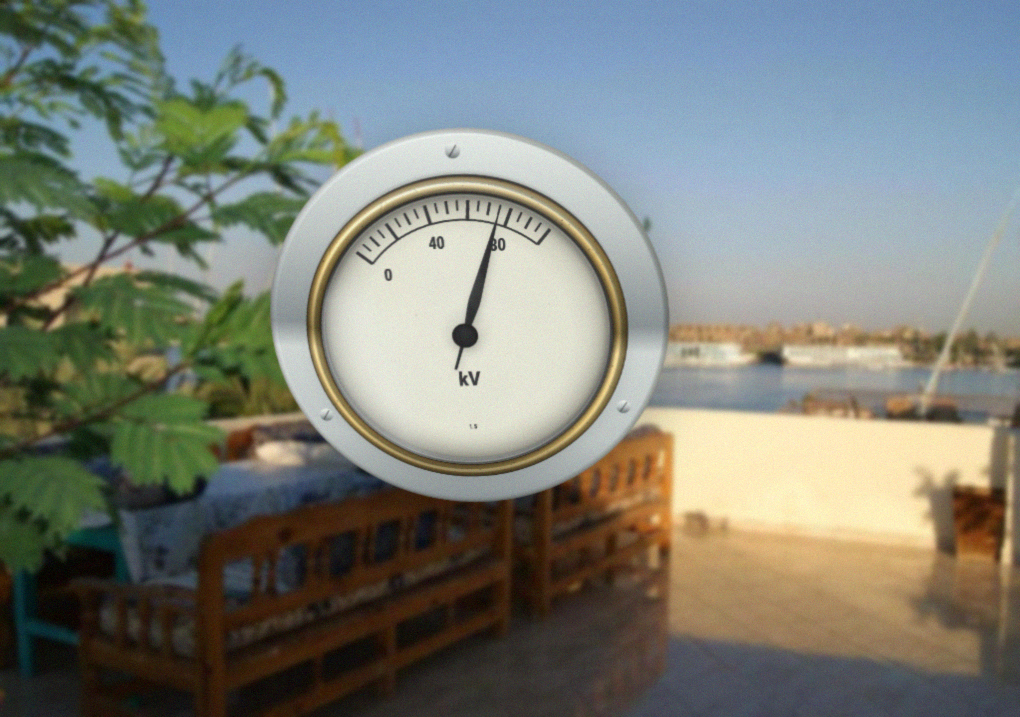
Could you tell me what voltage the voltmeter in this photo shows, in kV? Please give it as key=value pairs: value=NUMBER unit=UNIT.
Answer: value=75 unit=kV
